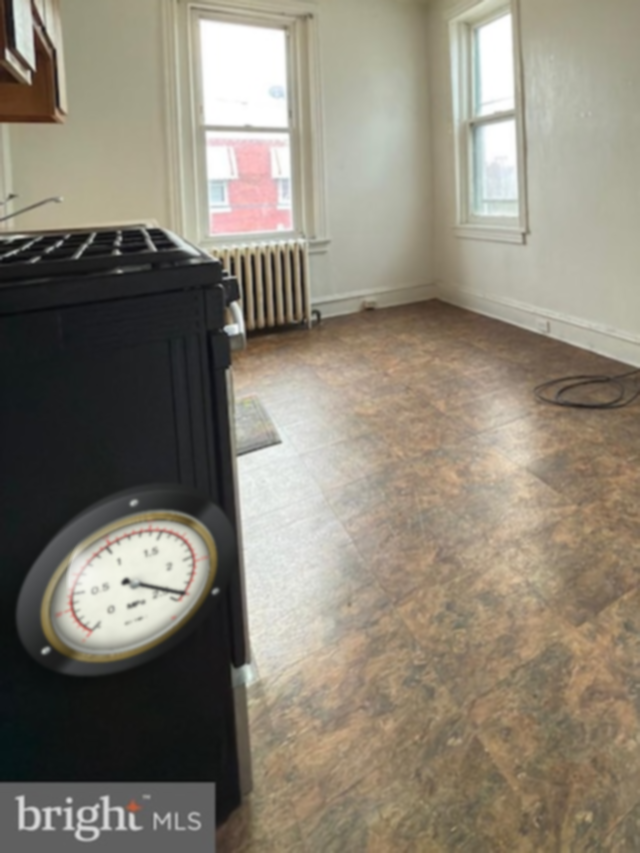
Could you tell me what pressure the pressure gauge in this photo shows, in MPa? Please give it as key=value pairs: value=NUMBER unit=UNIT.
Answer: value=2.4 unit=MPa
